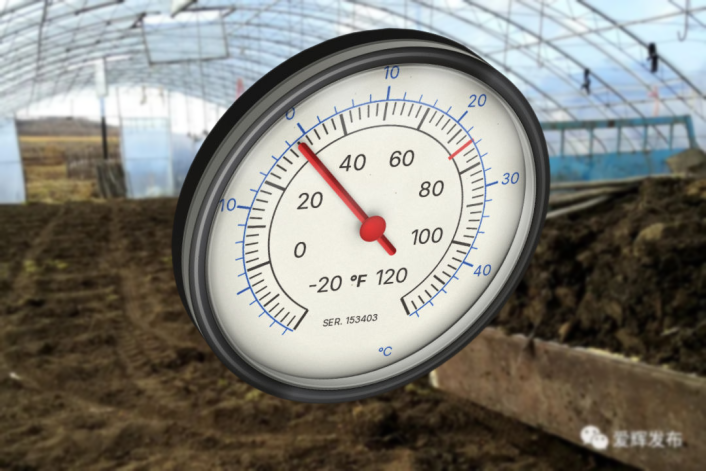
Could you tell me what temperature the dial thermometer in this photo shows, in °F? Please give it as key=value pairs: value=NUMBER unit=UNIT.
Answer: value=30 unit=°F
